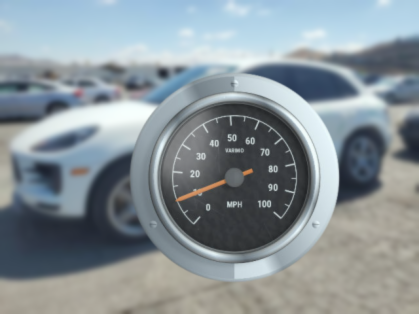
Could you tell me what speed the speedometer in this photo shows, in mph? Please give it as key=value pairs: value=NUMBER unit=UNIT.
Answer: value=10 unit=mph
